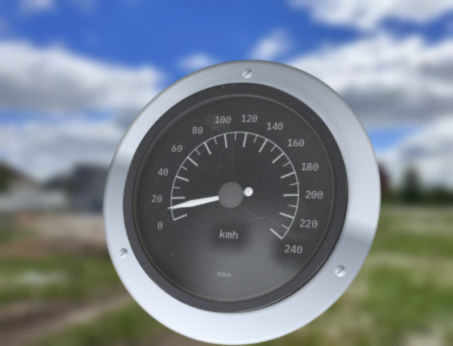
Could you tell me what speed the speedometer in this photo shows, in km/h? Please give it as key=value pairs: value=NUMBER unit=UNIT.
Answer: value=10 unit=km/h
